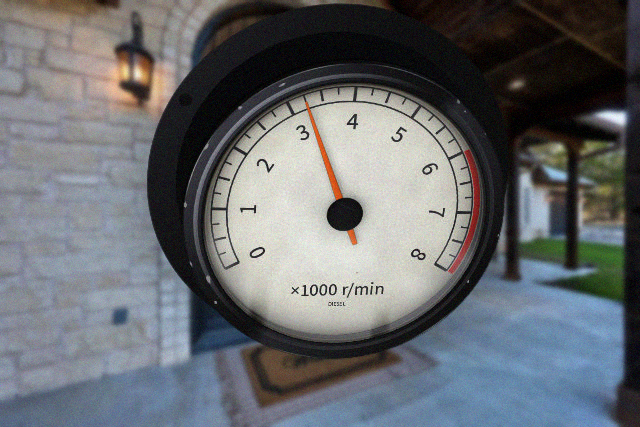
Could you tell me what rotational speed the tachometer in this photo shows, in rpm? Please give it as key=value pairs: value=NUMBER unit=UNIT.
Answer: value=3250 unit=rpm
